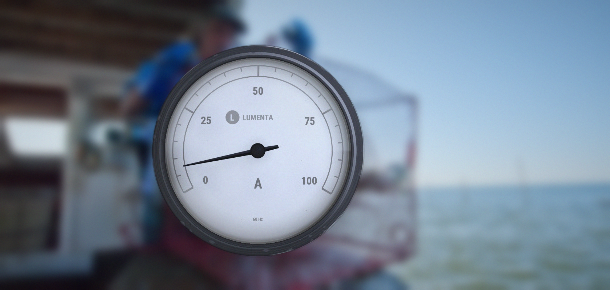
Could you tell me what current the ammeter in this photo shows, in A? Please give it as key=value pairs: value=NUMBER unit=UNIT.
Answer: value=7.5 unit=A
